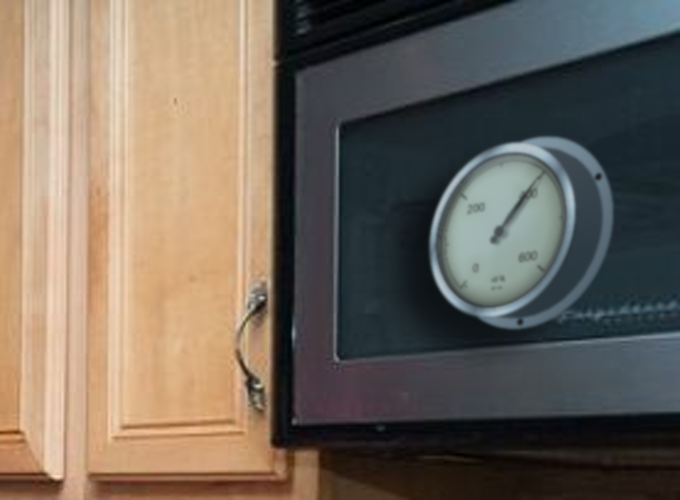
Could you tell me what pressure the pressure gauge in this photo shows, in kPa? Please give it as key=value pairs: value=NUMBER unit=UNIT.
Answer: value=400 unit=kPa
